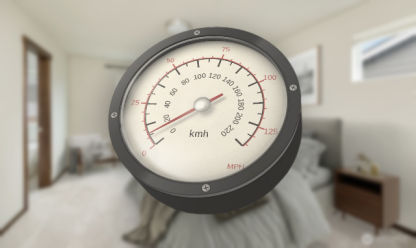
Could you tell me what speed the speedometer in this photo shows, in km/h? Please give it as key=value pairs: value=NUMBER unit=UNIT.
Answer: value=10 unit=km/h
